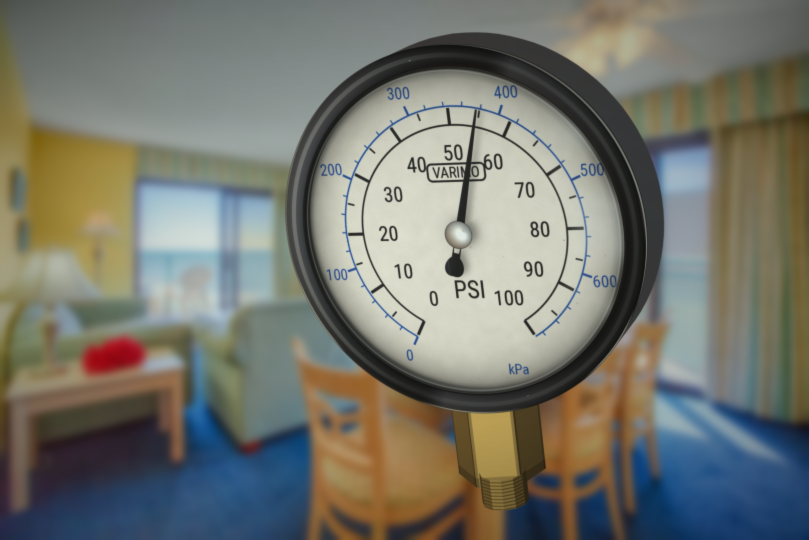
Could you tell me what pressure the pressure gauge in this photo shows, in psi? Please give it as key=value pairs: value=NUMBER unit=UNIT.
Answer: value=55 unit=psi
